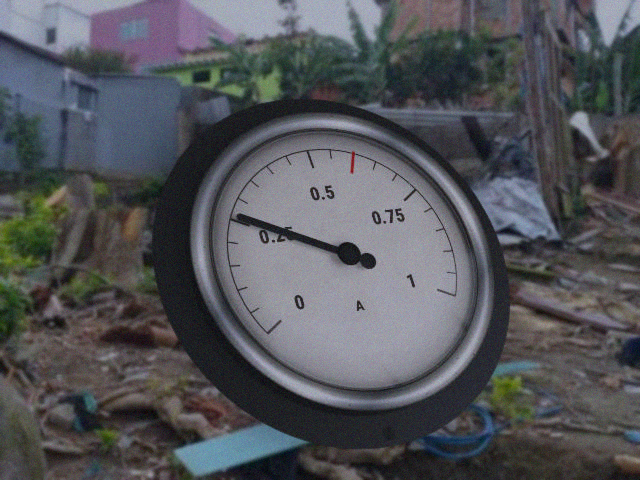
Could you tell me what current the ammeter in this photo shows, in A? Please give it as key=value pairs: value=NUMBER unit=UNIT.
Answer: value=0.25 unit=A
